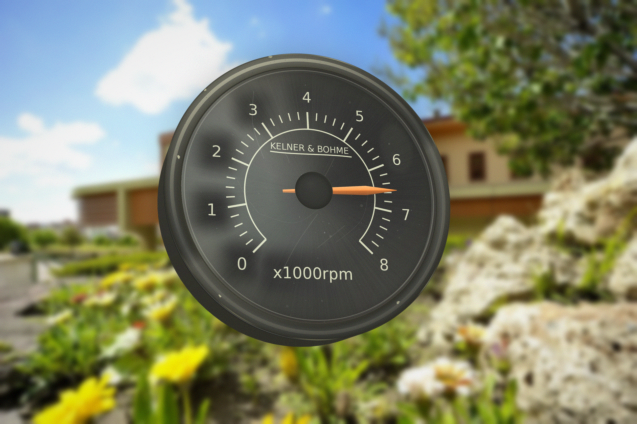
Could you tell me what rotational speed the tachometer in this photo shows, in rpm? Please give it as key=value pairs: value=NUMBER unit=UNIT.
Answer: value=6600 unit=rpm
